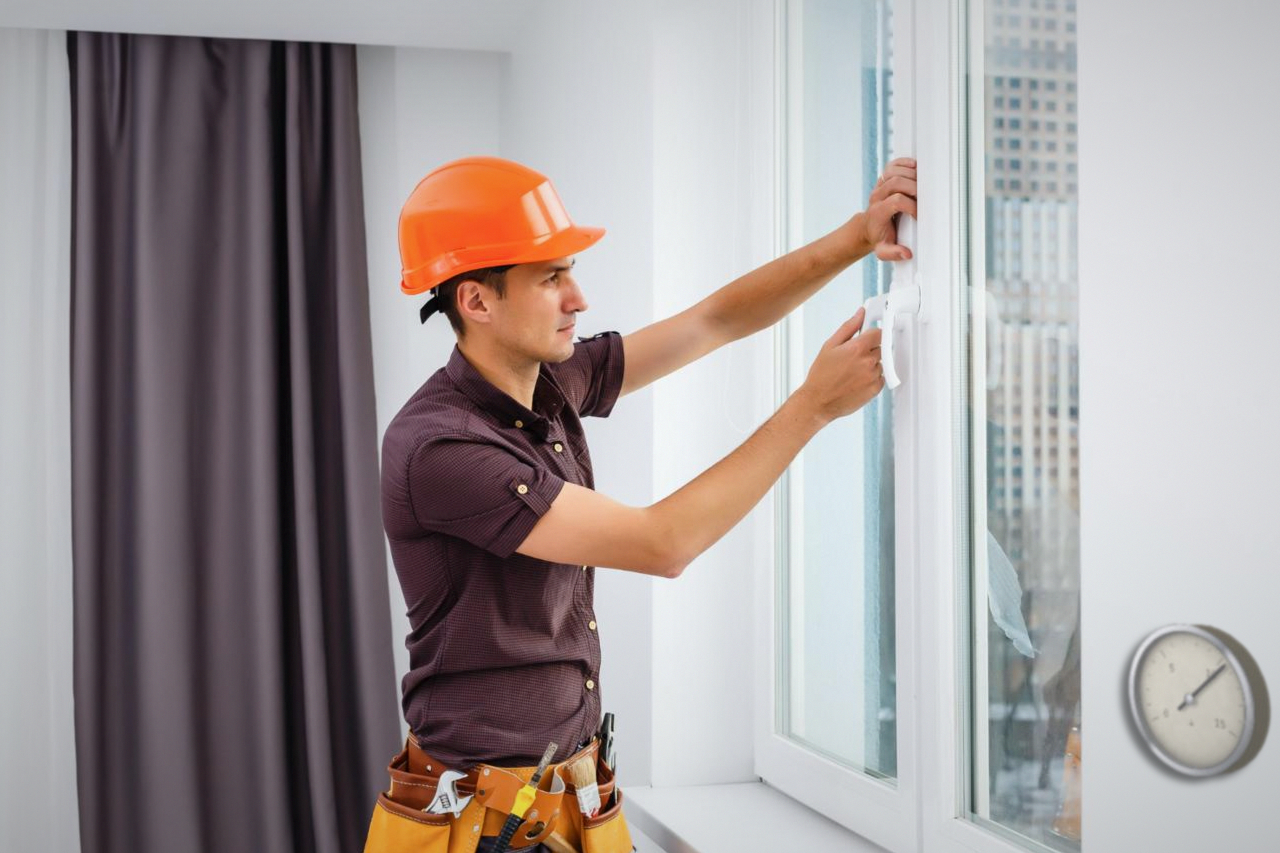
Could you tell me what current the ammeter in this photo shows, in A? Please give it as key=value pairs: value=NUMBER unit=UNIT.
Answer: value=10.5 unit=A
